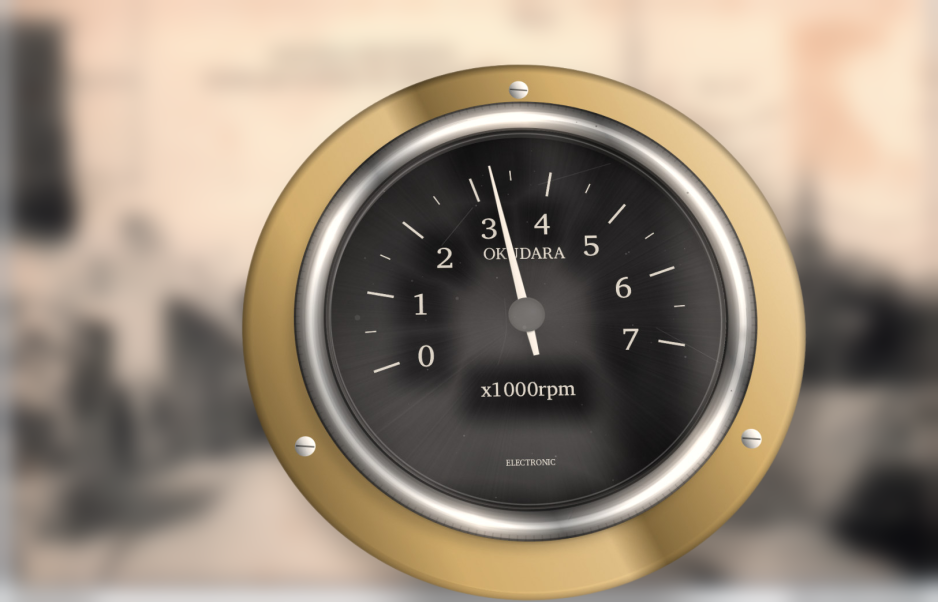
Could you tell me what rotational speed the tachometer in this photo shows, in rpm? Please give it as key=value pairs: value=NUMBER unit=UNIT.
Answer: value=3250 unit=rpm
